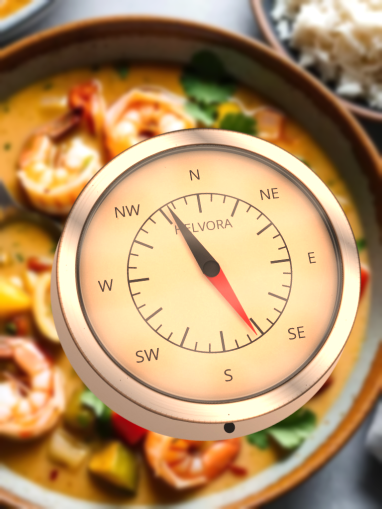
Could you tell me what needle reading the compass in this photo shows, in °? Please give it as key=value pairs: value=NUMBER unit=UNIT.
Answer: value=155 unit=°
